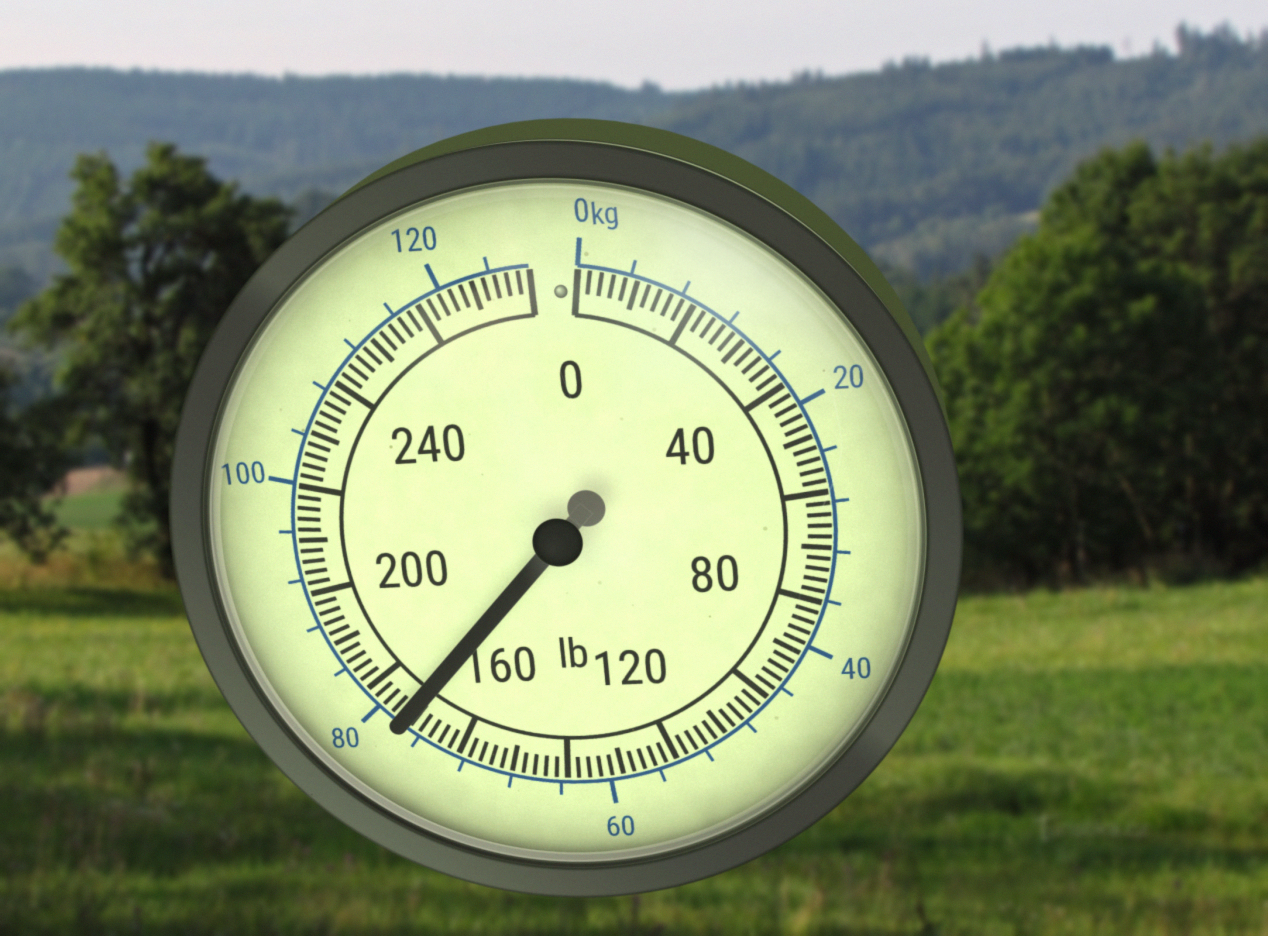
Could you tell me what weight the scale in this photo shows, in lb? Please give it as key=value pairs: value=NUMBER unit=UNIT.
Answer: value=172 unit=lb
